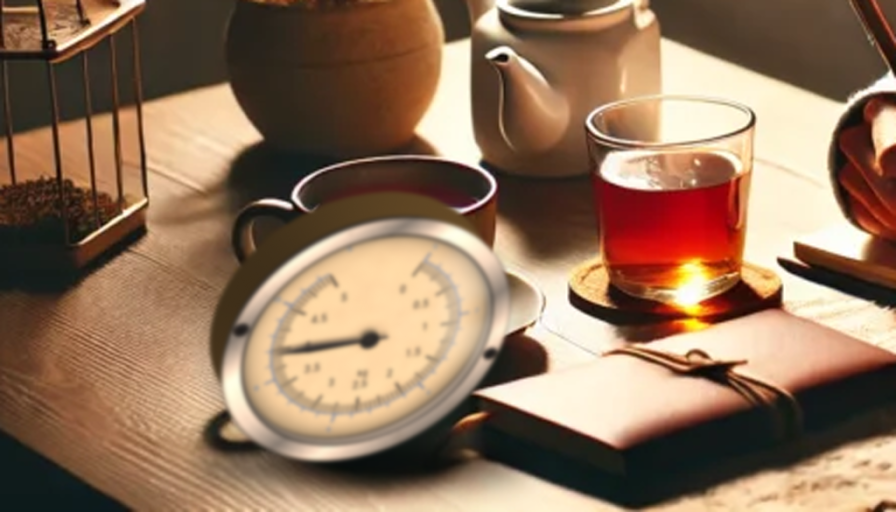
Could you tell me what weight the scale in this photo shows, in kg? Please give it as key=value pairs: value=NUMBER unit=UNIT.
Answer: value=4 unit=kg
